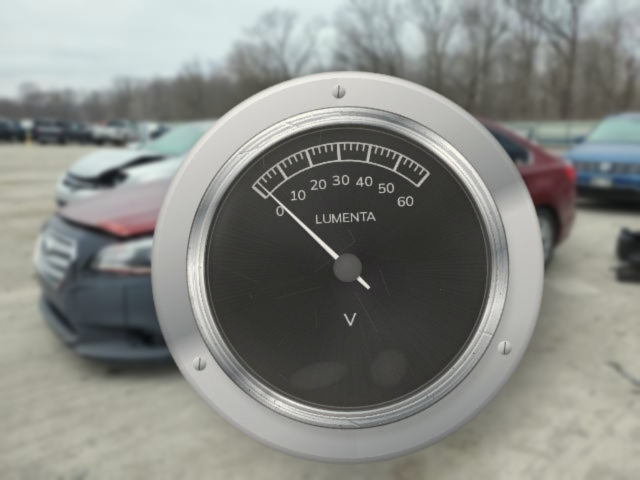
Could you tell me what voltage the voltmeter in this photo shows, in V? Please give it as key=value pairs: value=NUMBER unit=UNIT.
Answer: value=2 unit=V
